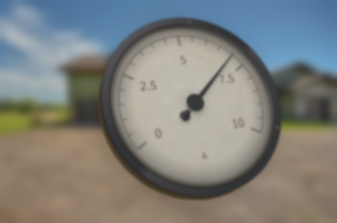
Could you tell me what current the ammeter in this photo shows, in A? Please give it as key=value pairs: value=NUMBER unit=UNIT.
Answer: value=7 unit=A
